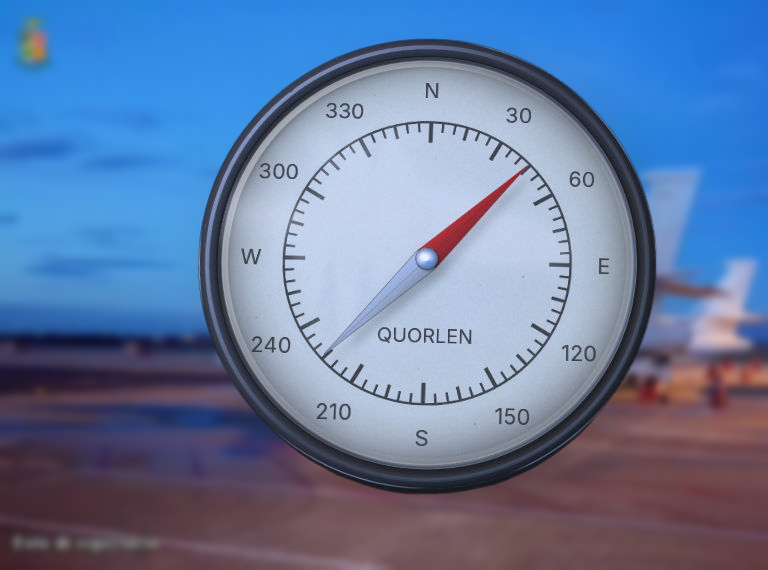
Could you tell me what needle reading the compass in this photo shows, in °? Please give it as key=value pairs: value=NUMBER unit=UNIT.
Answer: value=45 unit=°
